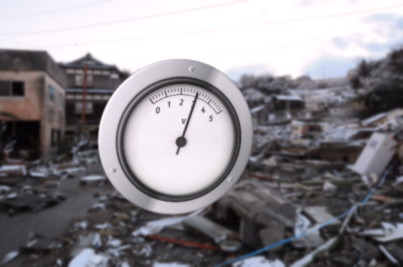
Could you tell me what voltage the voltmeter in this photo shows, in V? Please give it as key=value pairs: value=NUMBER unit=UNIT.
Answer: value=3 unit=V
